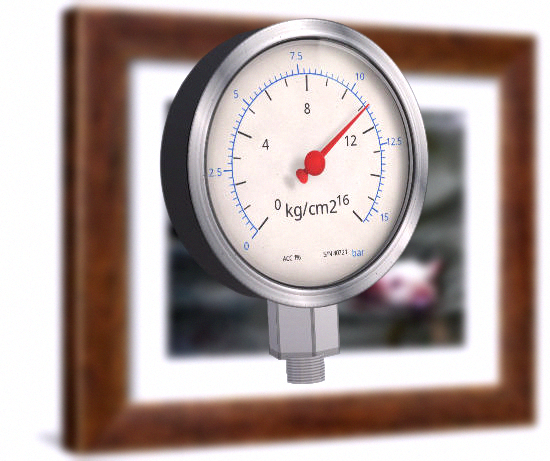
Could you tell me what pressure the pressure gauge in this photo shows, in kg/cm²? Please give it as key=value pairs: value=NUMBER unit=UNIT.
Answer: value=11 unit=kg/cm²
